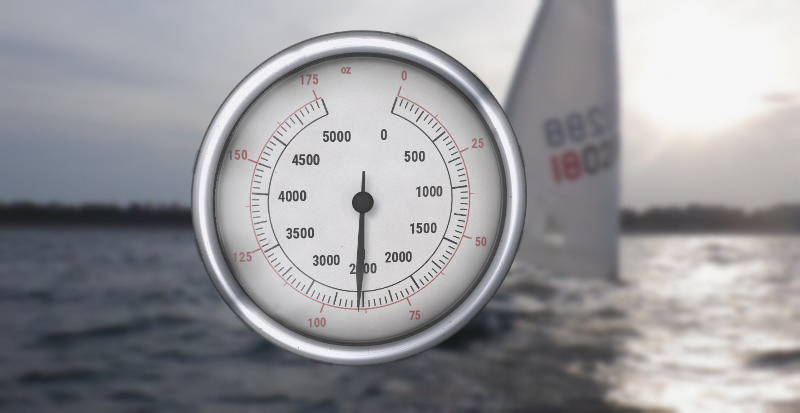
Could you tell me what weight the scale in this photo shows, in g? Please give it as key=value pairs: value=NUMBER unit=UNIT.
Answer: value=2550 unit=g
